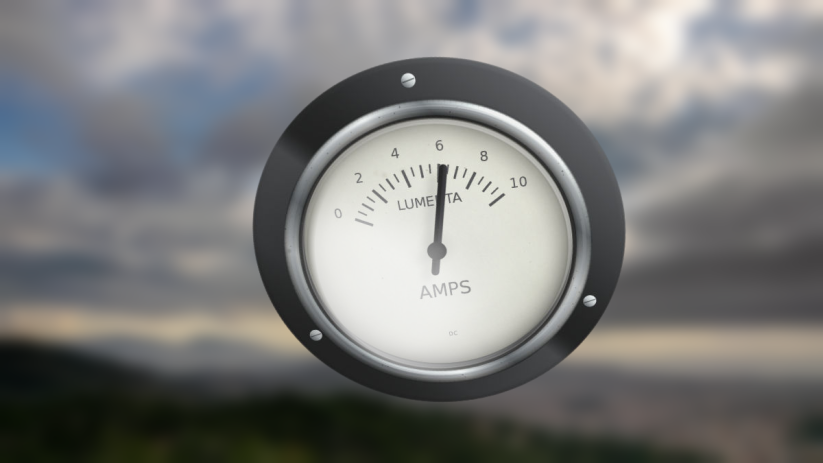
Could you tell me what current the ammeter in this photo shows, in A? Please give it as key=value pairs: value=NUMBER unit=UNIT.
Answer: value=6.25 unit=A
